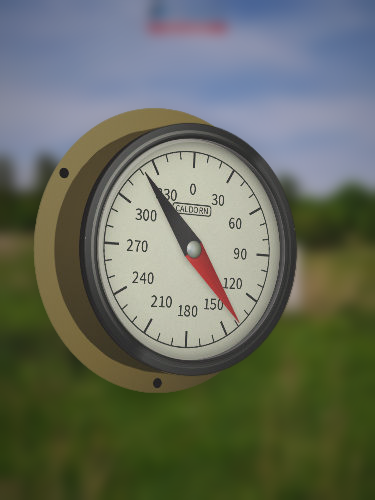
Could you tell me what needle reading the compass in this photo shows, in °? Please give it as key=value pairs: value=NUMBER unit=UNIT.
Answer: value=140 unit=°
